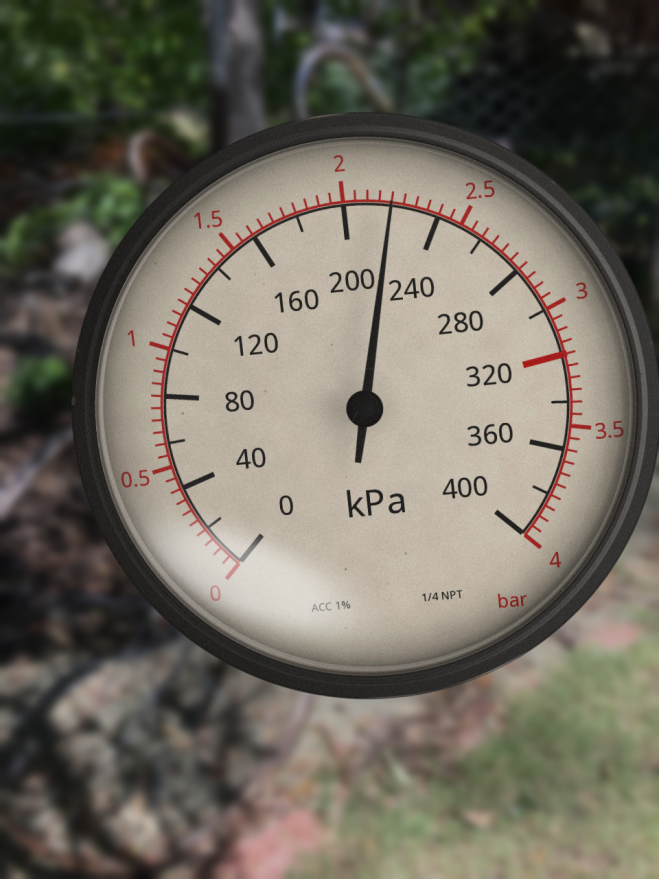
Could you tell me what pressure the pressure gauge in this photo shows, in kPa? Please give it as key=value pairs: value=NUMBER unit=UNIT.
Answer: value=220 unit=kPa
